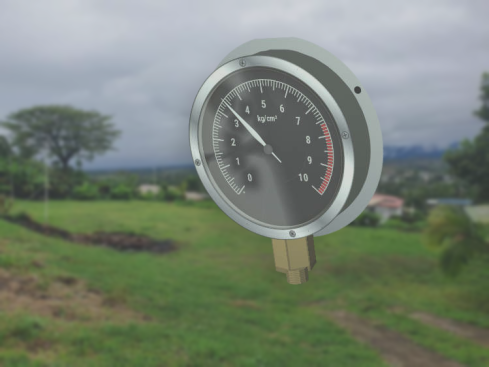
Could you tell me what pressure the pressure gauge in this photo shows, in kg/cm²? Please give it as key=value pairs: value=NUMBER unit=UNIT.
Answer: value=3.5 unit=kg/cm²
